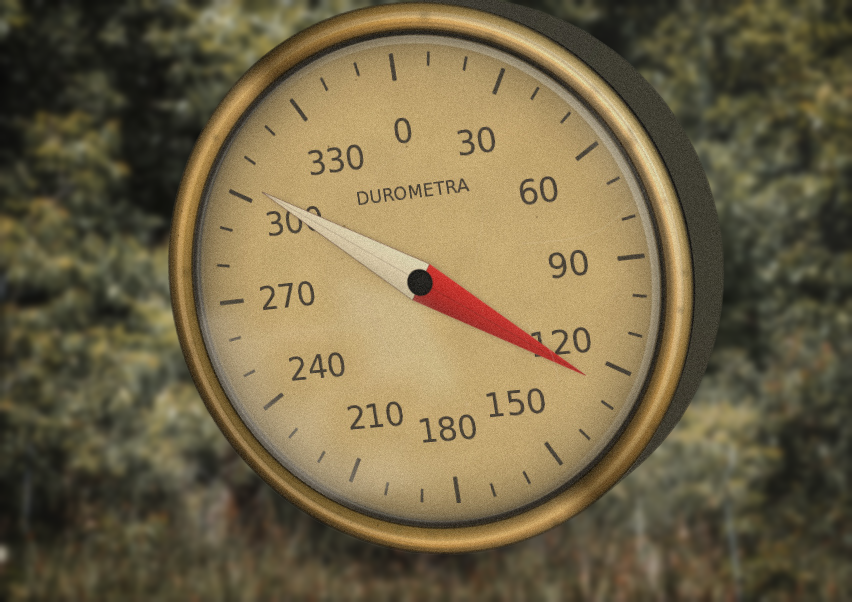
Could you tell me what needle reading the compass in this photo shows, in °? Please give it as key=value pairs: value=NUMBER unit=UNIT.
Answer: value=125 unit=°
